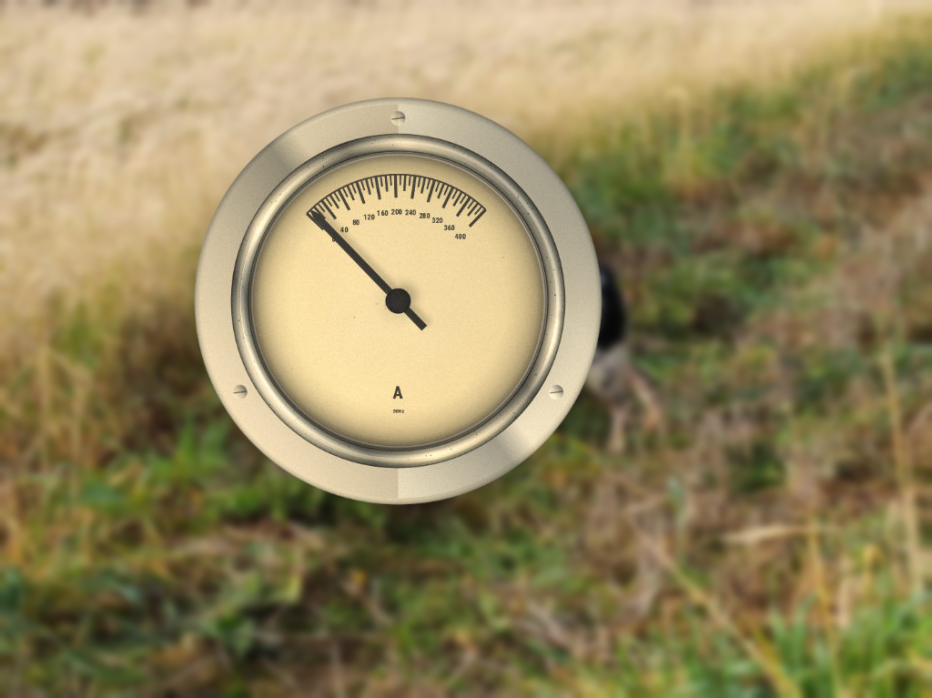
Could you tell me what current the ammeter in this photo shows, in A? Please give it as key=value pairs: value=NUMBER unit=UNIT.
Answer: value=10 unit=A
